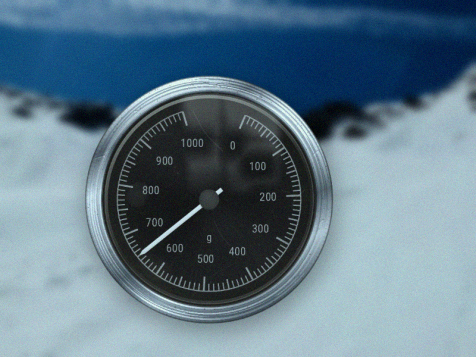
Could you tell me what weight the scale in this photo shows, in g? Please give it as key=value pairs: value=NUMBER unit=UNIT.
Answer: value=650 unit=g
